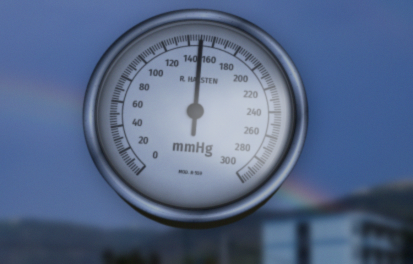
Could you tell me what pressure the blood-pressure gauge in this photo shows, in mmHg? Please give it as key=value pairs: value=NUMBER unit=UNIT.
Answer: value=150 unit=mmHg
